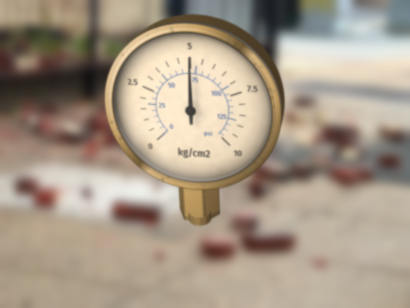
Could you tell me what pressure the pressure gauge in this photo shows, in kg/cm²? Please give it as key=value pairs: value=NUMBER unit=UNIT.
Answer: value=5 unit=kg/cm²
